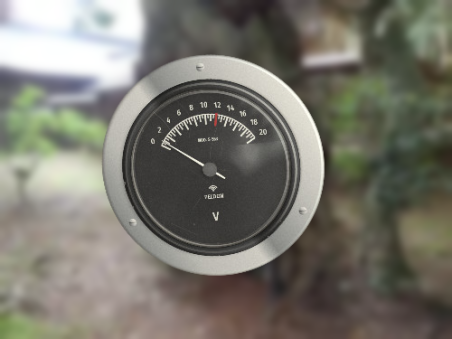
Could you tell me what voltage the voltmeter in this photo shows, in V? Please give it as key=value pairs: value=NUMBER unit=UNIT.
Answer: value=1 unit=V
